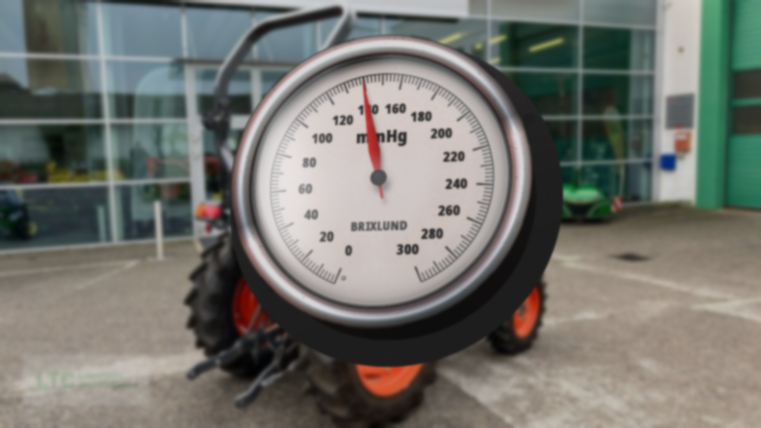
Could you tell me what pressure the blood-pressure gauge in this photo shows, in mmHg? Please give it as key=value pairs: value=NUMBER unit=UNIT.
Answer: value=140 unit=mmHg
